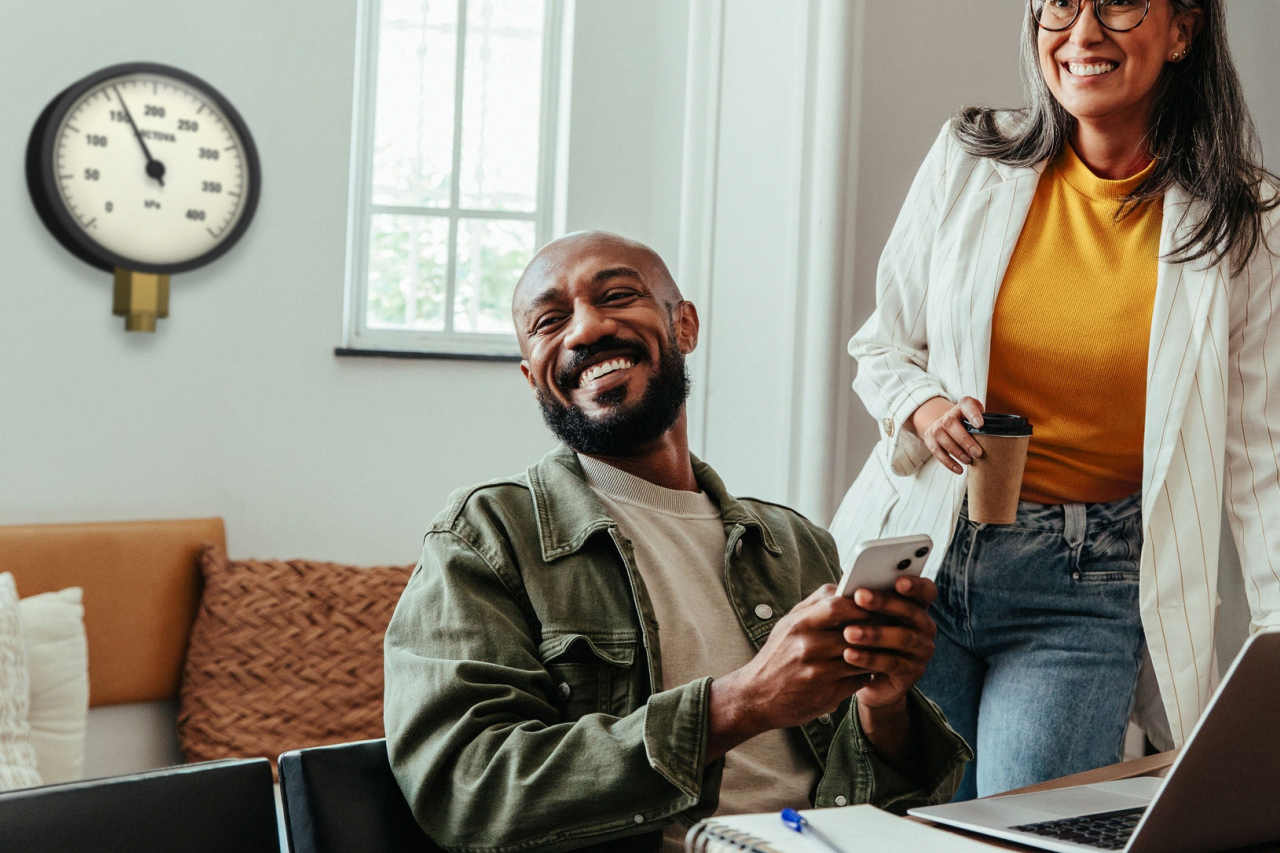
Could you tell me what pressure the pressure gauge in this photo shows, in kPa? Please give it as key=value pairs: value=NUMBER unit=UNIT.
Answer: value=160 unit=kPa
